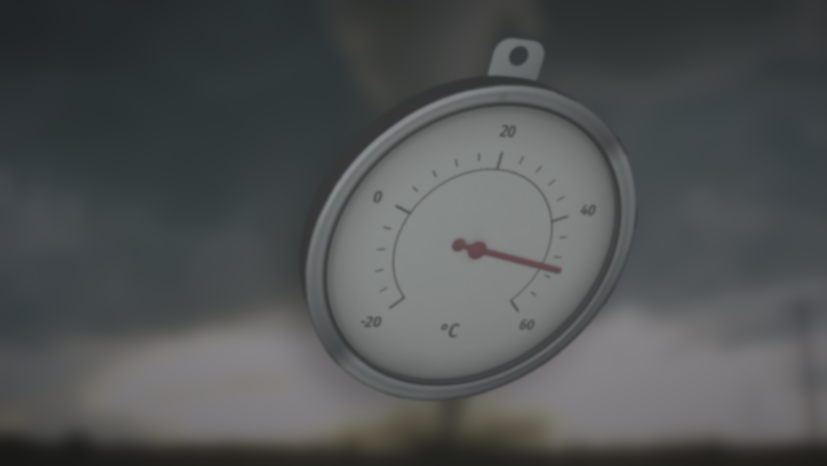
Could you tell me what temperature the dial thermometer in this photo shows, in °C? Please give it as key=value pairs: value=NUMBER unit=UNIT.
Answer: value=50 unit=°C
